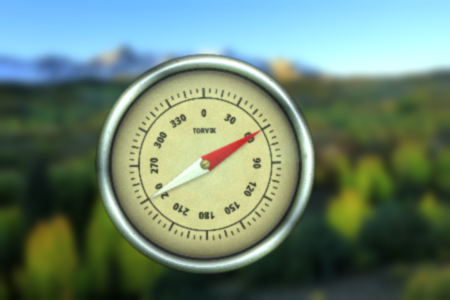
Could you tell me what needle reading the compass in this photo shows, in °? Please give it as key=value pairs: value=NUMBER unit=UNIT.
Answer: value=60 unit=°
